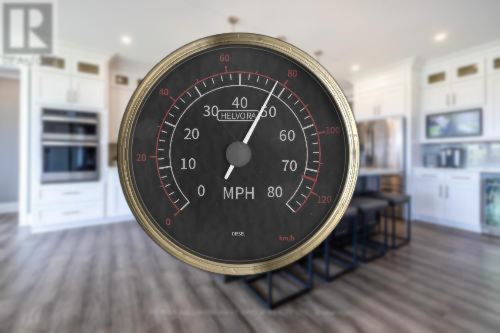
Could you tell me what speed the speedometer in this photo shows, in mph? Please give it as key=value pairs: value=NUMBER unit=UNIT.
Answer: value=48 unit=mph
